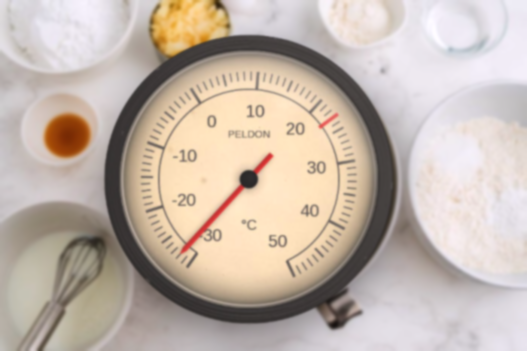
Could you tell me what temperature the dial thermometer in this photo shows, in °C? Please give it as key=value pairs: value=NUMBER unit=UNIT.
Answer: value=-28 unit=°C
